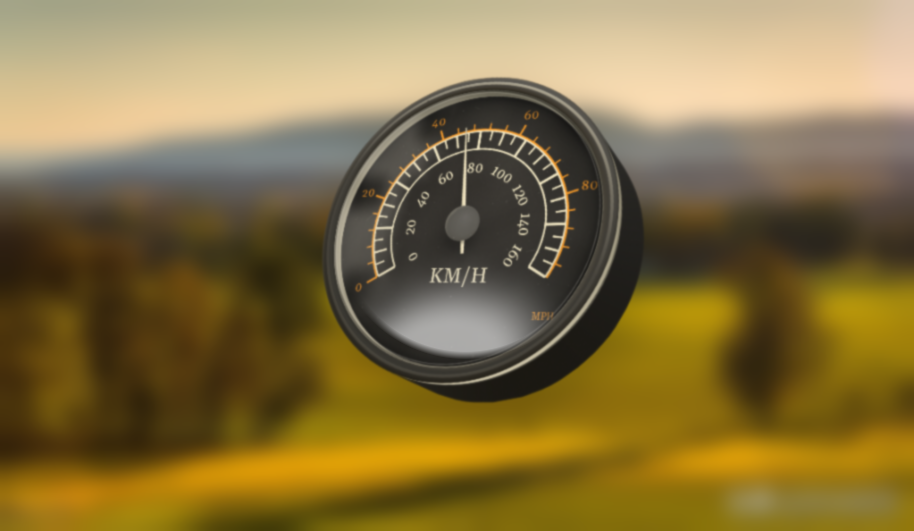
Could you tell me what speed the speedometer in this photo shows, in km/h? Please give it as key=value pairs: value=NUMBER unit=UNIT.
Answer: value=75 unit=km/h
